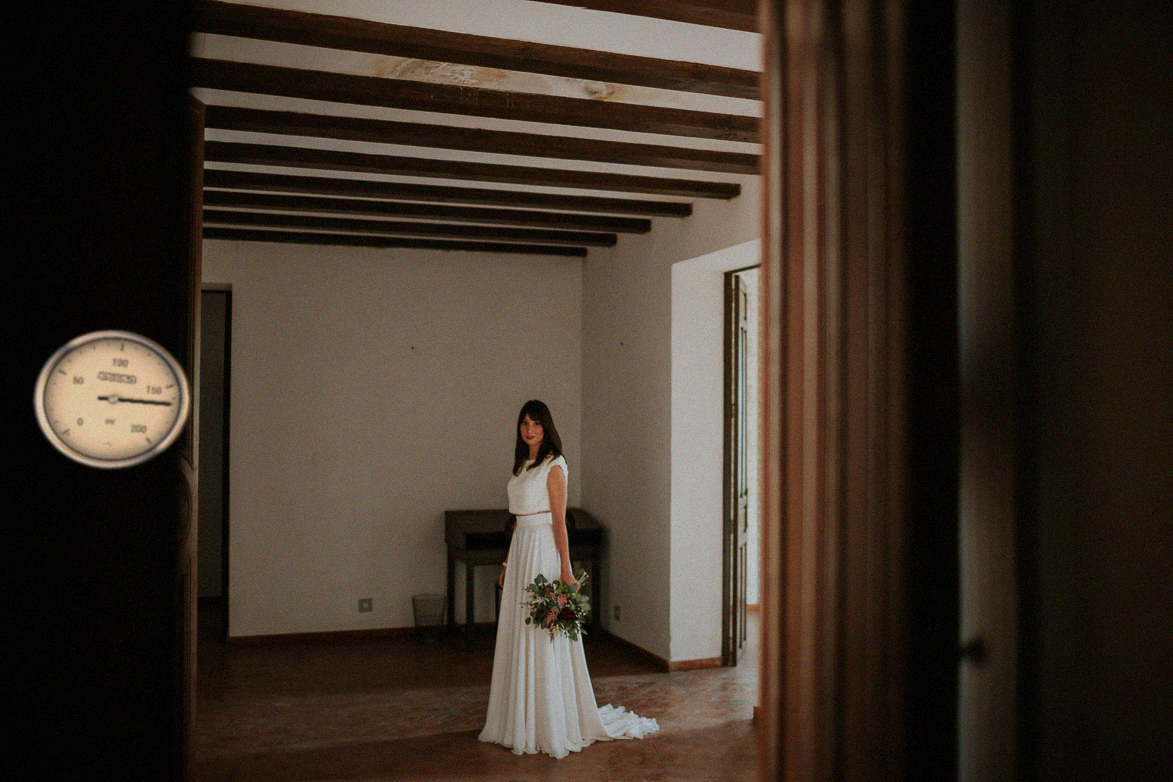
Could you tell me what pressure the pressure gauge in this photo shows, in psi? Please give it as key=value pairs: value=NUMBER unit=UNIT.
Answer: value=165 unit=psi
